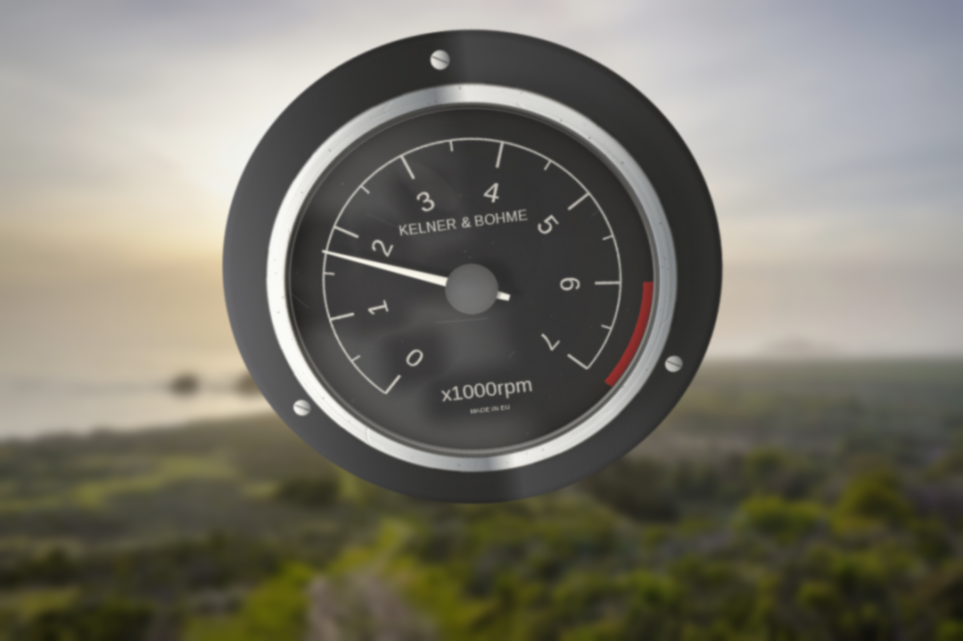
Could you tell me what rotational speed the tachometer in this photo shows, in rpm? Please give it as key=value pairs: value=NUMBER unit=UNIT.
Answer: value=1750 unit=rpm
